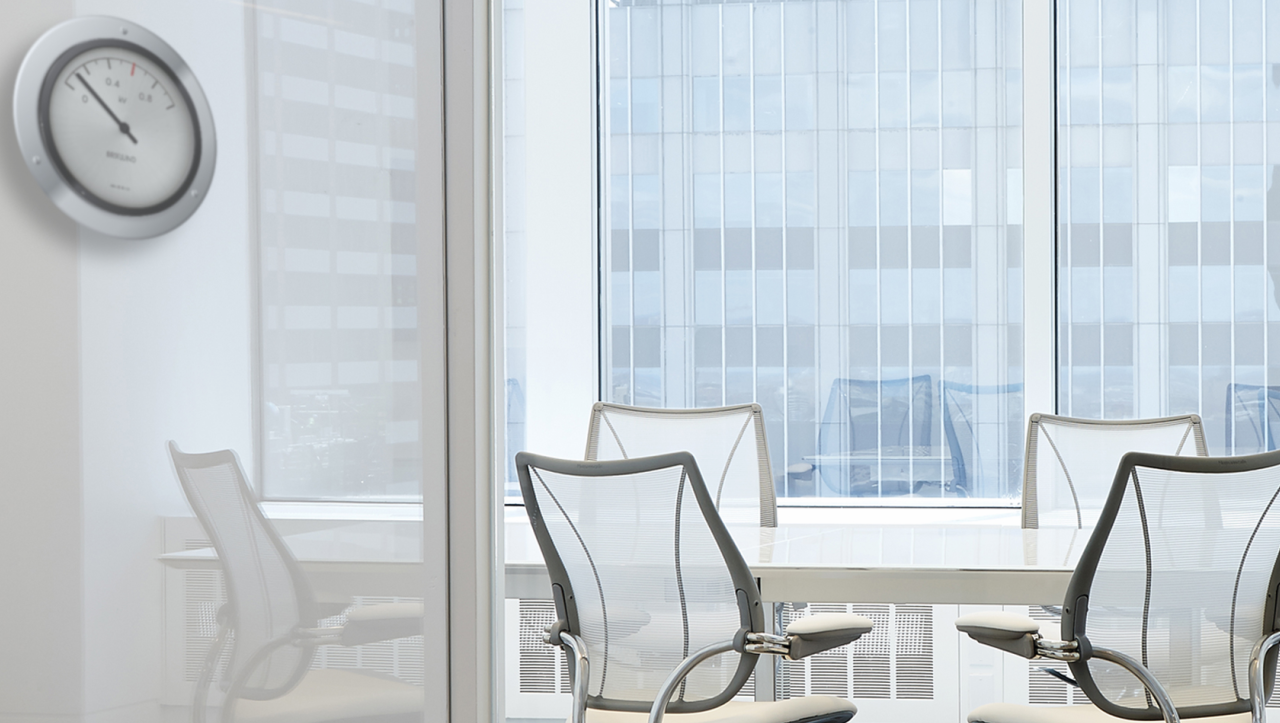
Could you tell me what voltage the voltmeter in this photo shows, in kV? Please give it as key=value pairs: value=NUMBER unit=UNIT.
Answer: value=0.1 unit=kV
